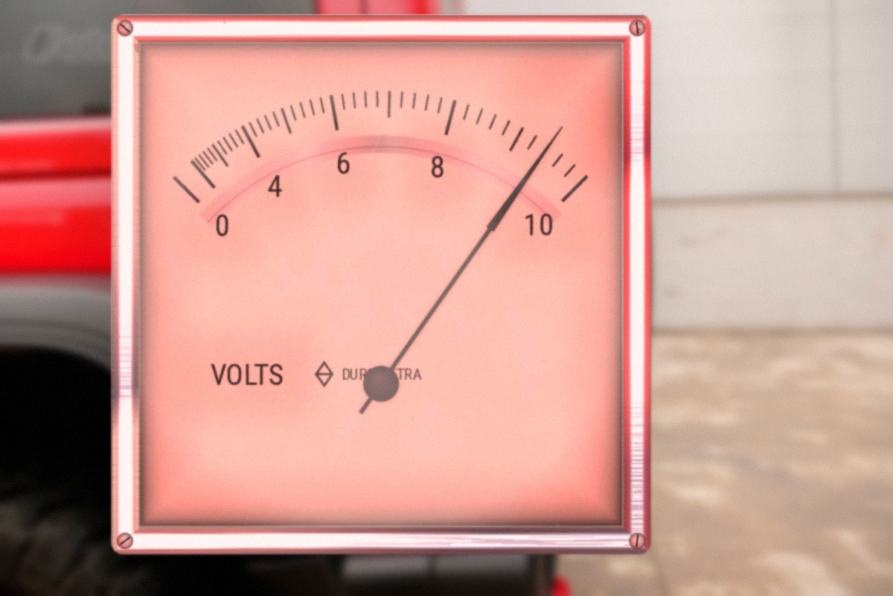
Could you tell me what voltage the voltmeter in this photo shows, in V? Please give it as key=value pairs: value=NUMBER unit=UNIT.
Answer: value=9.4 unit=V
